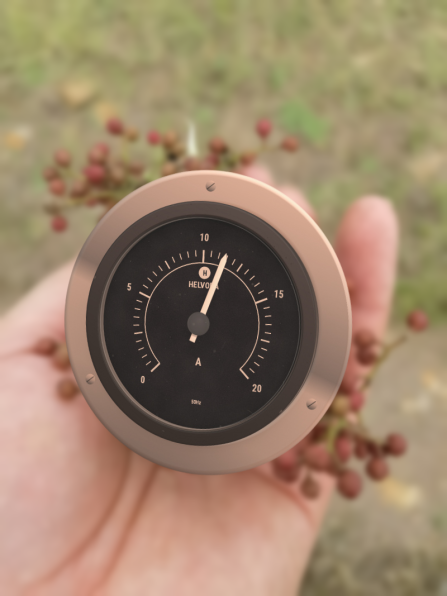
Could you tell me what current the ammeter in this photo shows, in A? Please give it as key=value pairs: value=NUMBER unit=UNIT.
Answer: value=11.5 unit=A
